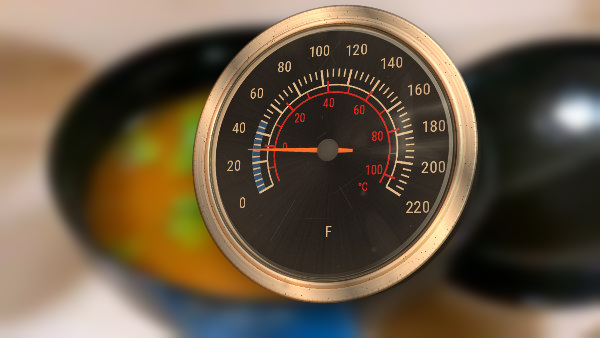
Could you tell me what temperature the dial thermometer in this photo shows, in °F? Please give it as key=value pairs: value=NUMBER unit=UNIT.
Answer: value=28 unit=°F
